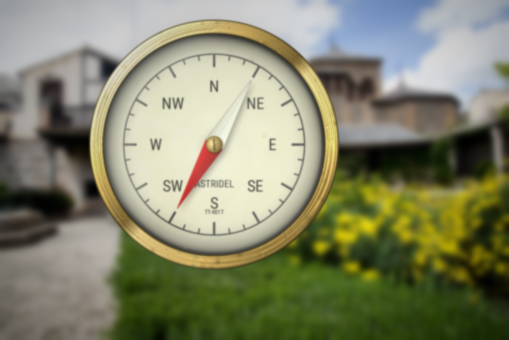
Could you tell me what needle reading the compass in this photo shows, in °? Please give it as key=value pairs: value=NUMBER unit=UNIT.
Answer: value=210 unit=°
